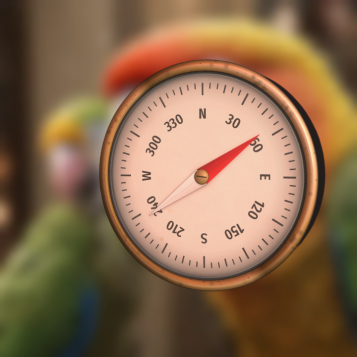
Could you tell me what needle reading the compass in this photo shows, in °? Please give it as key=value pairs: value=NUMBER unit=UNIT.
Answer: value=55 unit=°
